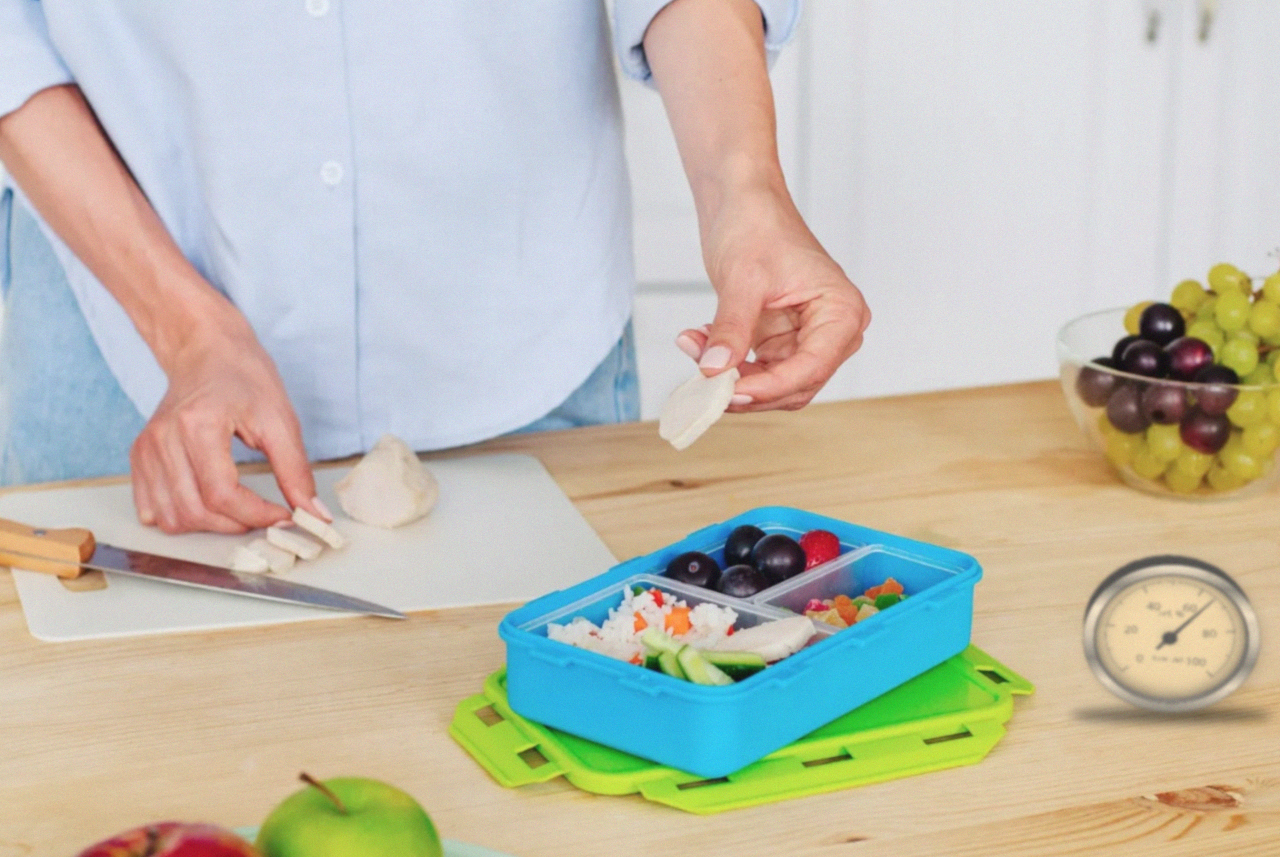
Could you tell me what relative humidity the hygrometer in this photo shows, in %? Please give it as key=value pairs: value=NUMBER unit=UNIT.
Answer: value=65 unit=%
